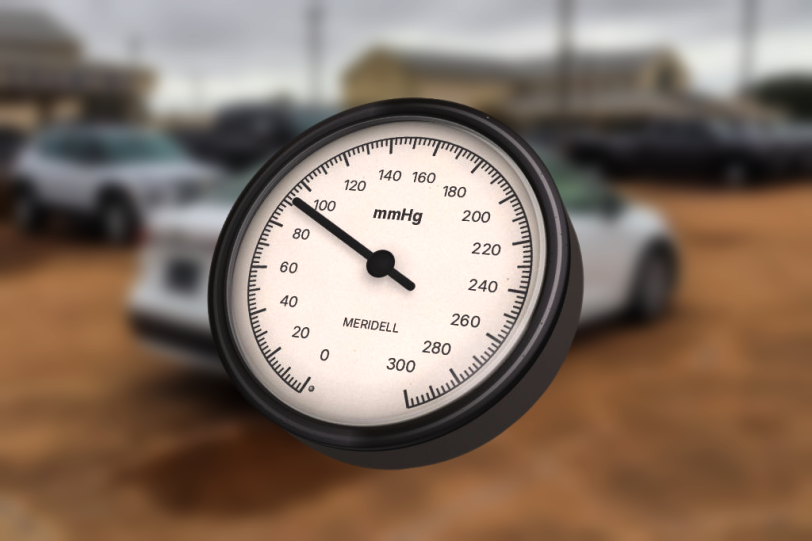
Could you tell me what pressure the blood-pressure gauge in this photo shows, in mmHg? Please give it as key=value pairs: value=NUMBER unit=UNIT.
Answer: value=92 unit=mmHg
